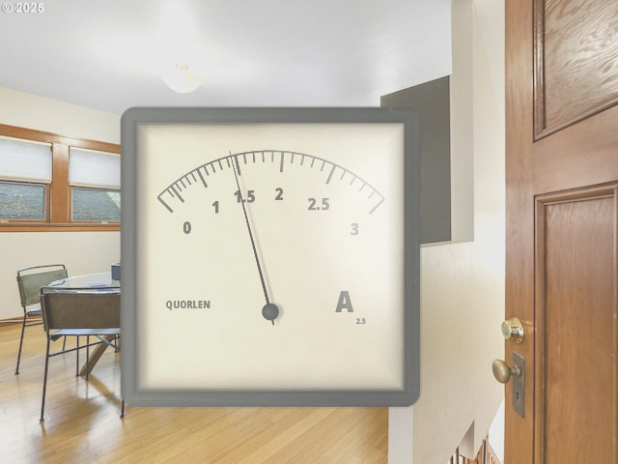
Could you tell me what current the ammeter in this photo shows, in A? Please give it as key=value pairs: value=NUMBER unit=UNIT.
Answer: value=1.45 unit=A
